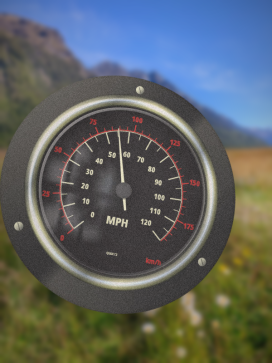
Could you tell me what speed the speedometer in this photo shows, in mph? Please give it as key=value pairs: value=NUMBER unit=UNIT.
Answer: value=55 unit=mph
